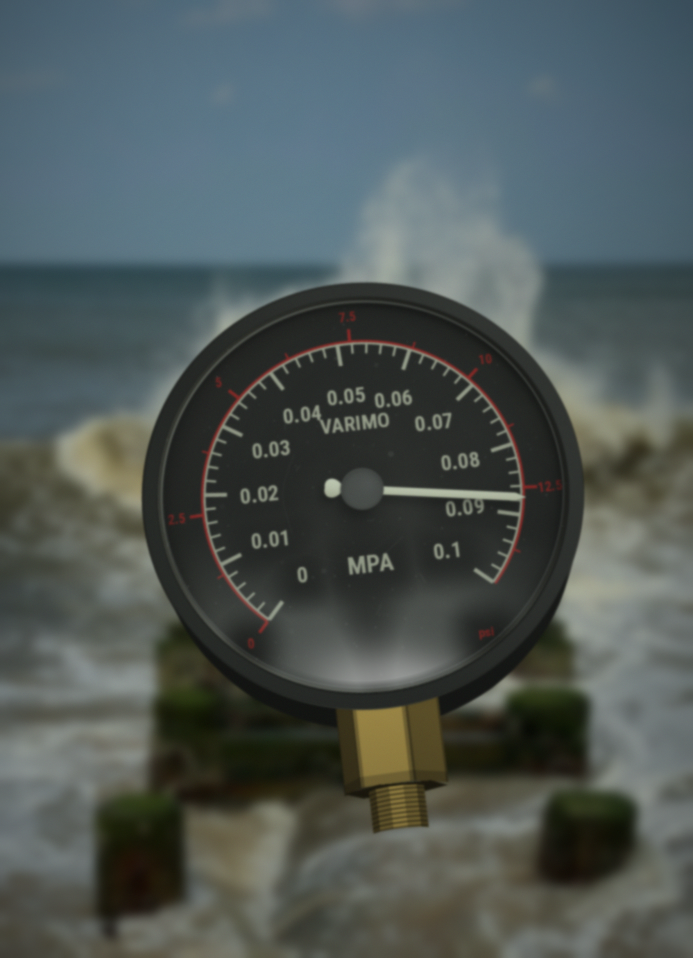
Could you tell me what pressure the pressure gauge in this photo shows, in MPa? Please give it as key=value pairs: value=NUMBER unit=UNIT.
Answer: value=0.088 unit=MPa
